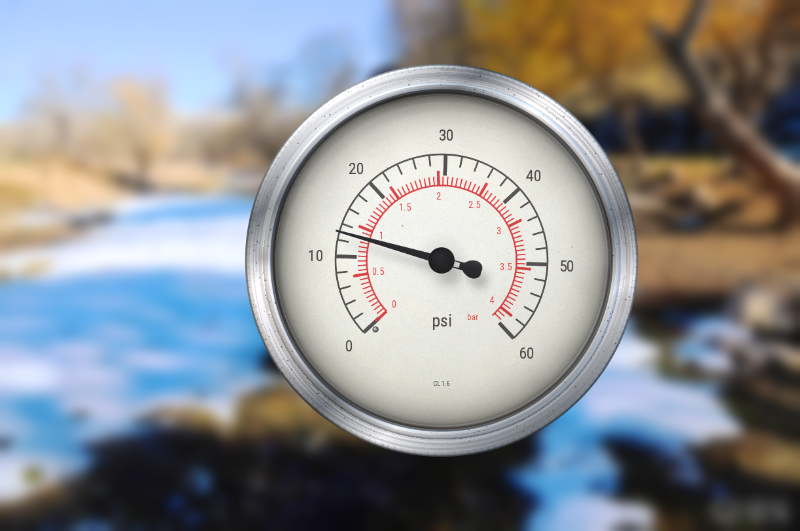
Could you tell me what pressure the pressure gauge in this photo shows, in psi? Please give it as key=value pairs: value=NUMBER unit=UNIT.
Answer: value=13 unit=psi
